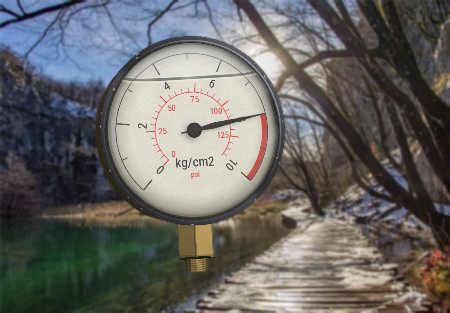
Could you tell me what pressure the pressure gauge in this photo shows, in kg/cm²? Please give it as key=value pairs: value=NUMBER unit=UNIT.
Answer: value=8 unit=kg/cm²
